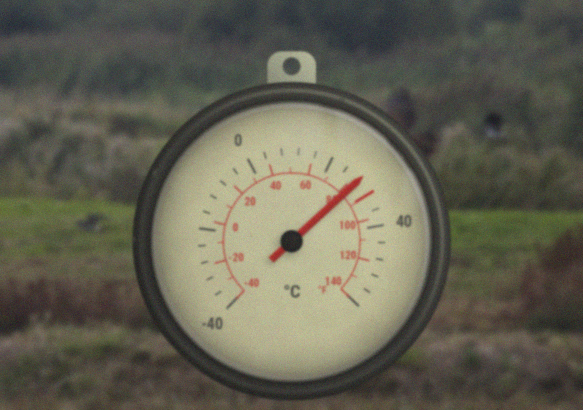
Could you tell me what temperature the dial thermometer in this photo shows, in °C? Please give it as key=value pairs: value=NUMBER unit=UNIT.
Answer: value=28 unit=°C
